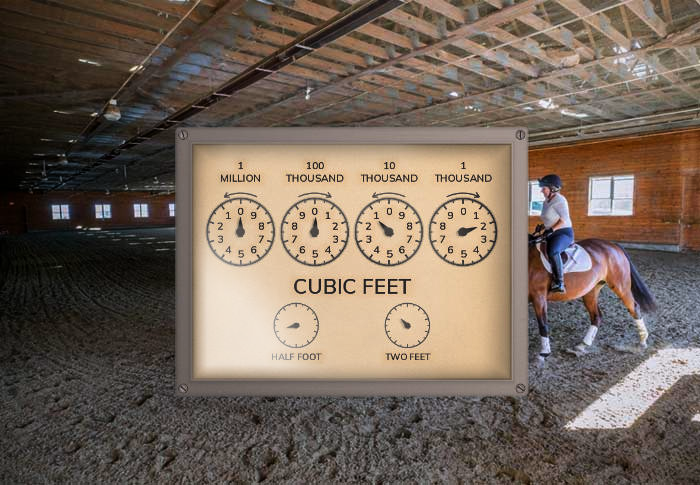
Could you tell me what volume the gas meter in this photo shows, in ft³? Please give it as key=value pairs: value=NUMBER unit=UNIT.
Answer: value=1200 unit=ft³
